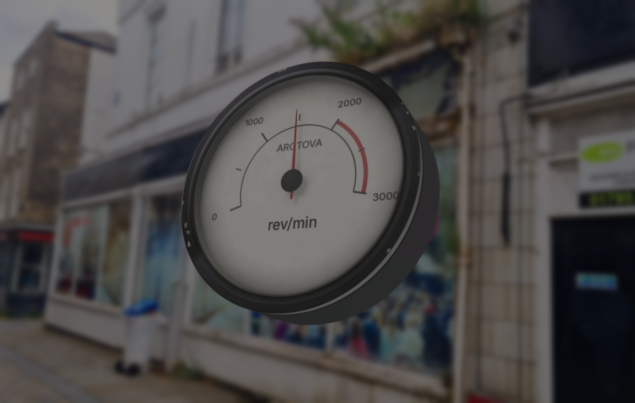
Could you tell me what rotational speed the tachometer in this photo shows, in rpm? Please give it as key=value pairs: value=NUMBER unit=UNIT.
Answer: value=1500 unit=rpm
